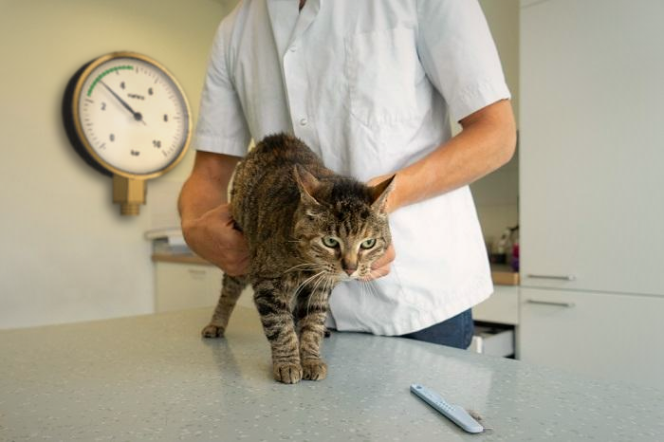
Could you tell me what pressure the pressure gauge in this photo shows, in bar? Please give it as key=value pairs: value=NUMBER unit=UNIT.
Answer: value=3 unit=bar
